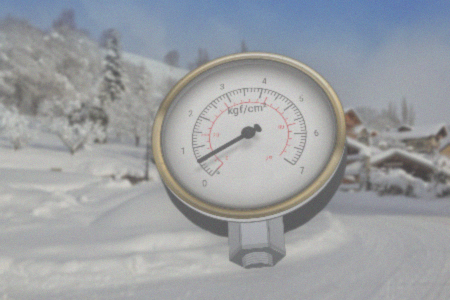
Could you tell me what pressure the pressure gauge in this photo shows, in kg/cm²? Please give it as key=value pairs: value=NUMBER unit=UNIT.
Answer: value=0.5 unit=kg/cm²
